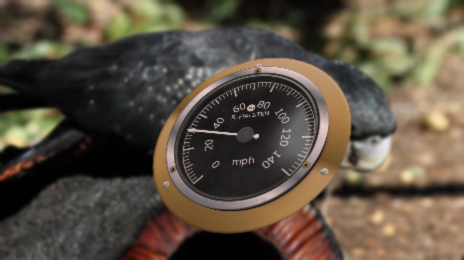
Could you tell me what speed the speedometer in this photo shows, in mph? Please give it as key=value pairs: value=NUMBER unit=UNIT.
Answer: value=30 unit=mph
